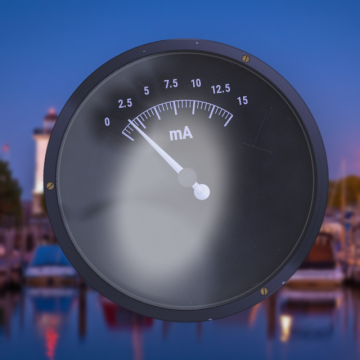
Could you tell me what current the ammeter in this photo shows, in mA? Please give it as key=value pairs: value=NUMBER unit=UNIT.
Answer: value=1.5 unit=mA
